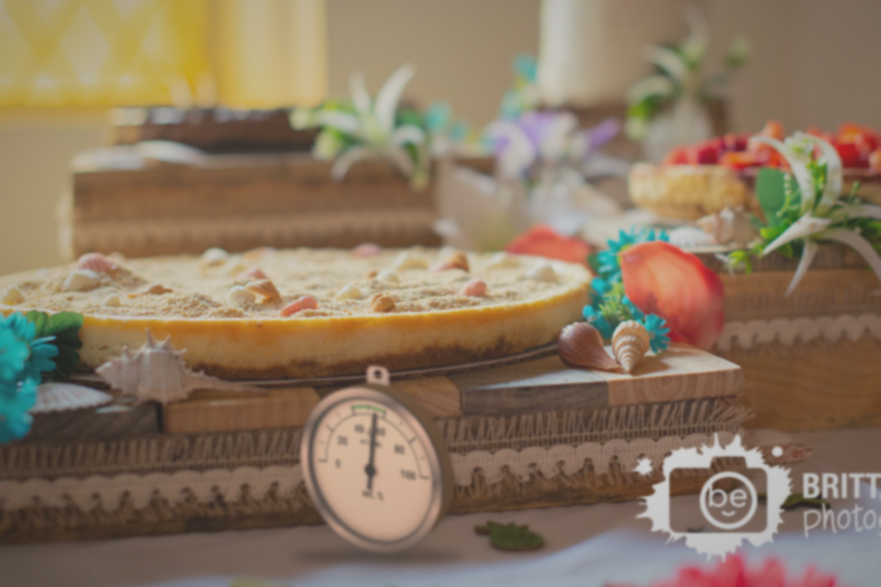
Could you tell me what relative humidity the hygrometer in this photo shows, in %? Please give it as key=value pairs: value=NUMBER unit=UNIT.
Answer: value=55 unit=%
